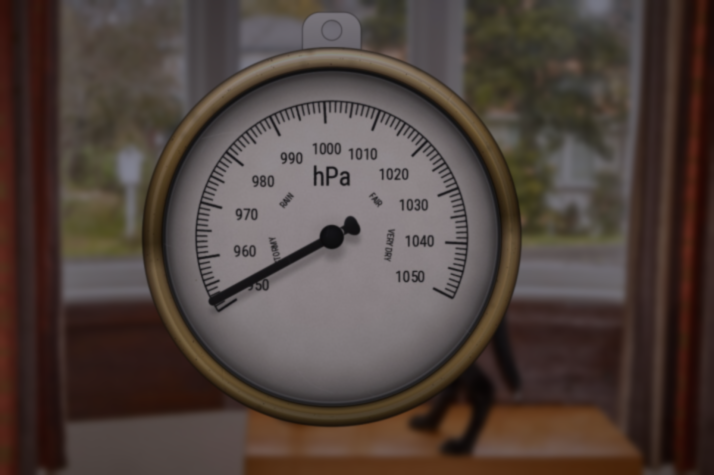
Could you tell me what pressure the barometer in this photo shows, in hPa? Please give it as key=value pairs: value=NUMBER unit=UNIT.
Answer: value=952 unit=hPa
